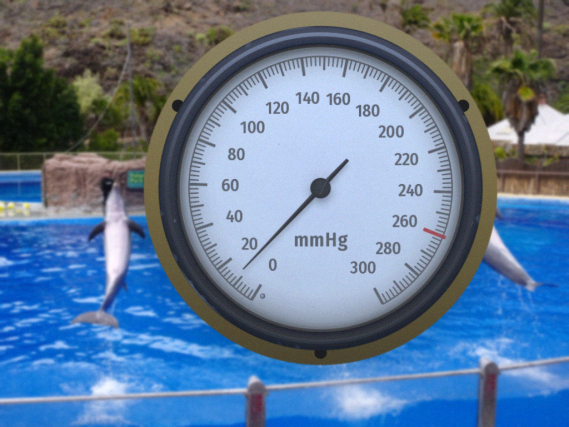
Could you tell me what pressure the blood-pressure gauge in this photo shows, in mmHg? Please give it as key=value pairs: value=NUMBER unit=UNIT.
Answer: value=12 unit=mmHg
